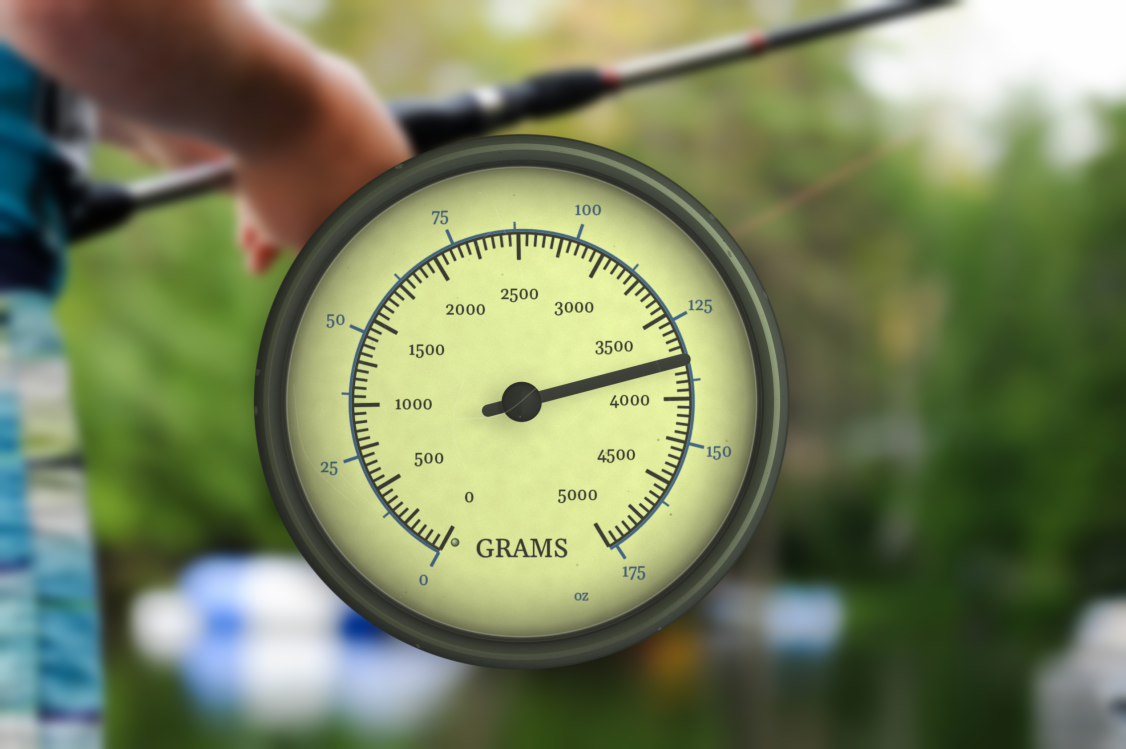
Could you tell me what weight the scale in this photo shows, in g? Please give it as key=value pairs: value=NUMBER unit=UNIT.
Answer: value=3775 unit=g
